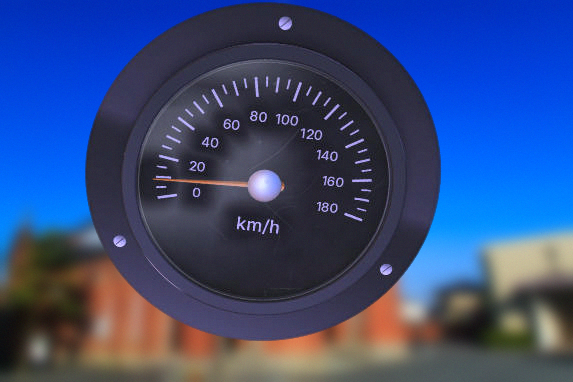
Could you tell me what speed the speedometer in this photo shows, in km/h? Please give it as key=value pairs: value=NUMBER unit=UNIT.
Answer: value=10 unit=km/h
